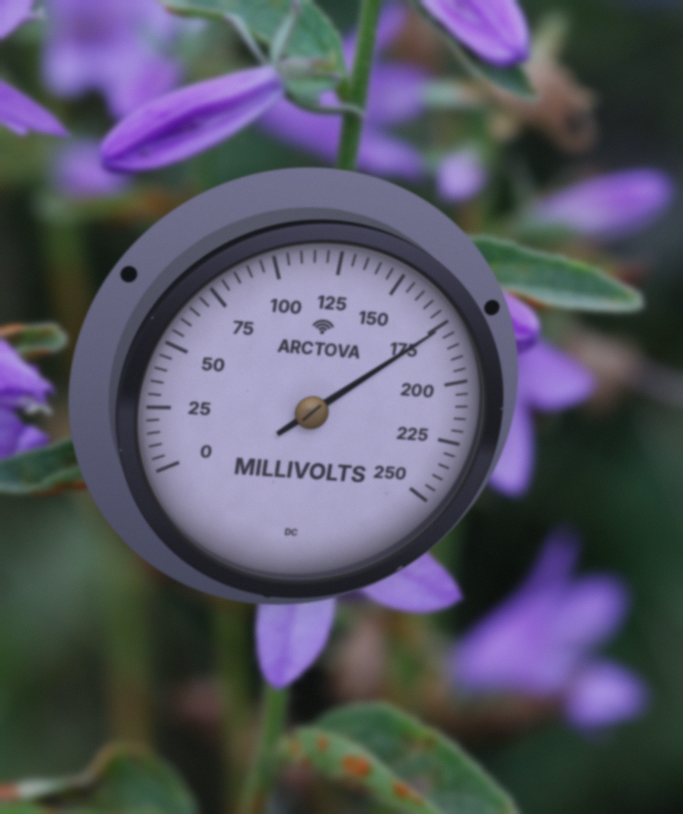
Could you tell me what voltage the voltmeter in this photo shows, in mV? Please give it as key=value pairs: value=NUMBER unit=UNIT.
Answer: value=175 unit=mV
